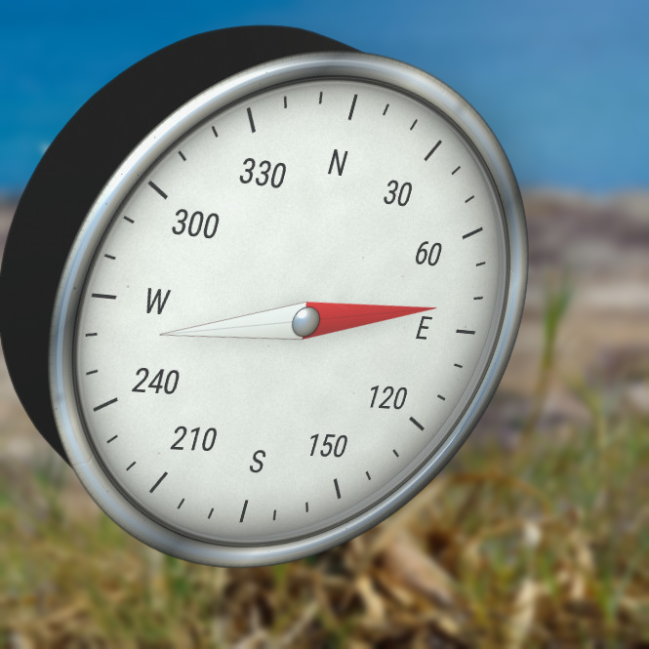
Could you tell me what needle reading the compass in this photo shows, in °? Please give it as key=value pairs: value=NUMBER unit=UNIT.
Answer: value=80 unit=°
